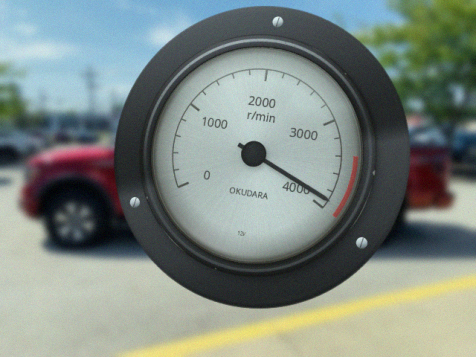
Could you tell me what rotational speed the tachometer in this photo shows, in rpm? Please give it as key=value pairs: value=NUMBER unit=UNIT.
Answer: value=3900 unit=rpm
